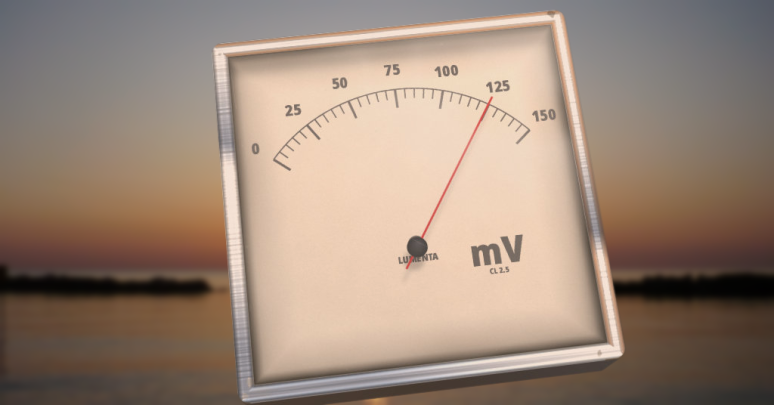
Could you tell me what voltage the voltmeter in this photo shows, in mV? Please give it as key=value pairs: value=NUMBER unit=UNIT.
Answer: value=125 unit=mV
